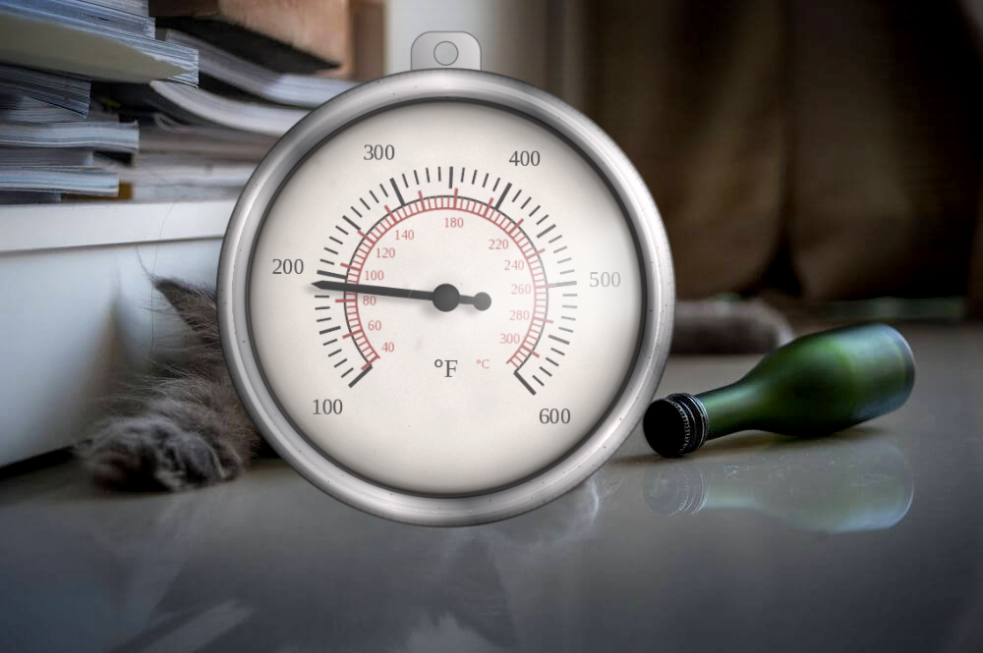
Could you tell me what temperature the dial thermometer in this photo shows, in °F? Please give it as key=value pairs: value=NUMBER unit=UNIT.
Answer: value=190 unit=°F
